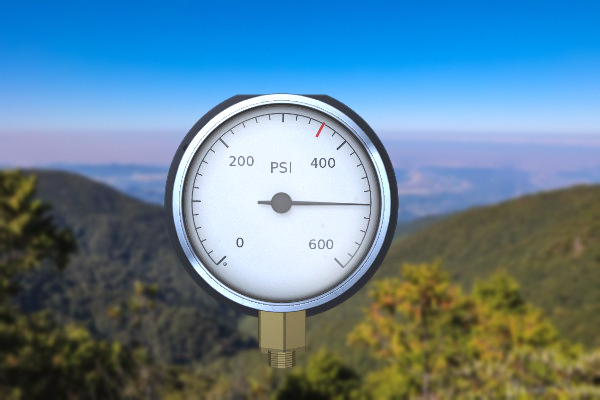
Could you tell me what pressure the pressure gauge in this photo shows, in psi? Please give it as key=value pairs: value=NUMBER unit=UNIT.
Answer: value=500 unit=psi
